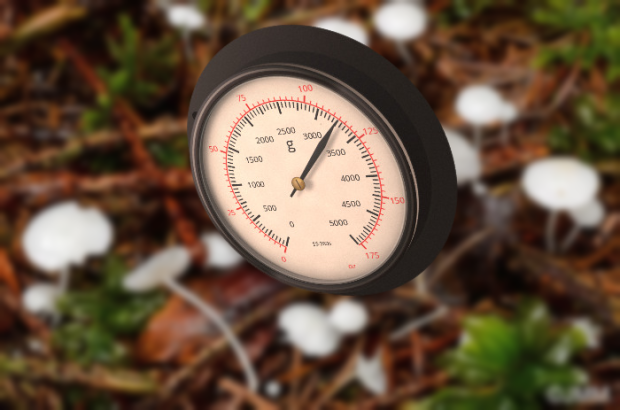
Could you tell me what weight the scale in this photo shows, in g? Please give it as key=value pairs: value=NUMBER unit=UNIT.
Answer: value=3250 unit=g
